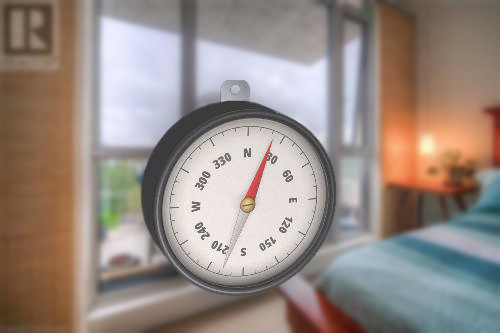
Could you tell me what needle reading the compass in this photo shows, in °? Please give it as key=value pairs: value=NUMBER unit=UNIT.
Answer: value=20 unit=°
